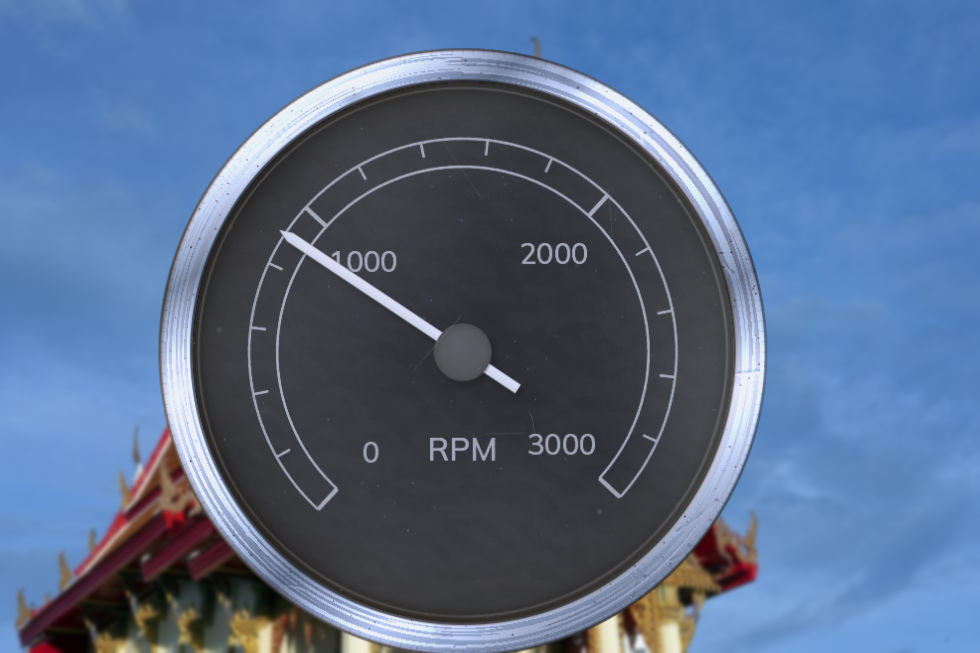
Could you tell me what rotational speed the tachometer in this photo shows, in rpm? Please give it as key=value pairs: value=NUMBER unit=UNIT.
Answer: value=900 unit=rpm
